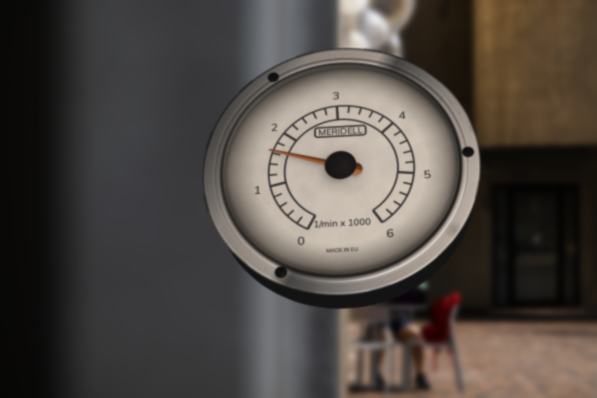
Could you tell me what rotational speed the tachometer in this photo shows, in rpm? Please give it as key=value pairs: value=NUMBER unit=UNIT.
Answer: value=1600 unit=rpm
